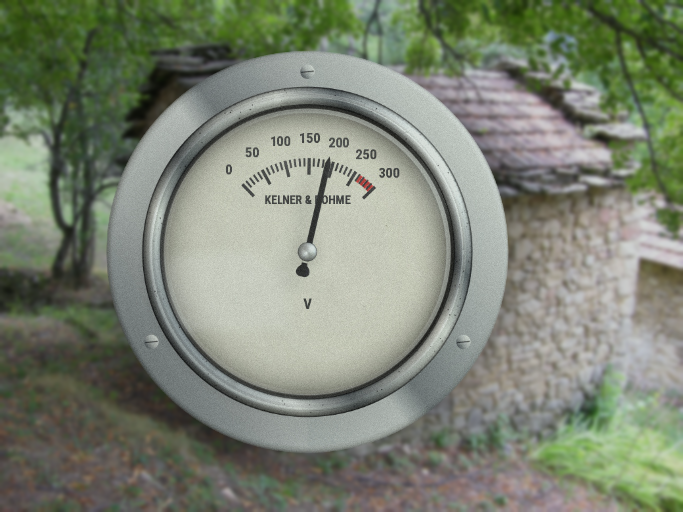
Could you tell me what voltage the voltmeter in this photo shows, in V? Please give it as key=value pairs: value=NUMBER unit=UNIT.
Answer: value=190 unit=V
